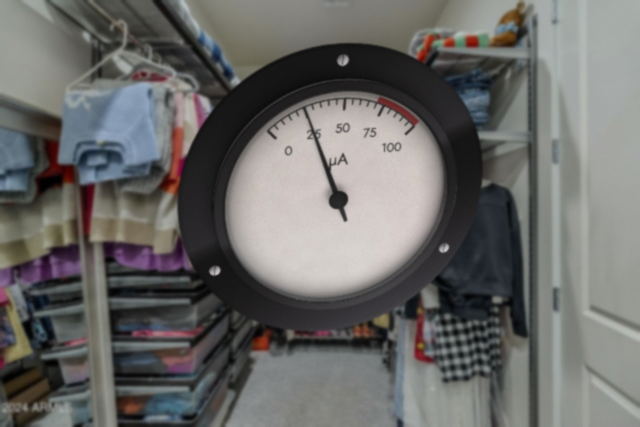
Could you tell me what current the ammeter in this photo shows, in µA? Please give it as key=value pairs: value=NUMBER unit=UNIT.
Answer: value=25 unit=µA
